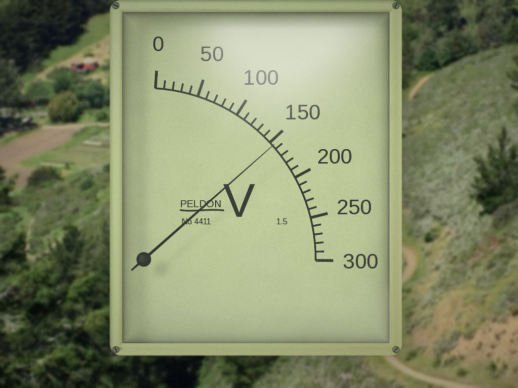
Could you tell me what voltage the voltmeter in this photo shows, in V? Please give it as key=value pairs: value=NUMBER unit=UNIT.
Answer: value=155 unit=V
